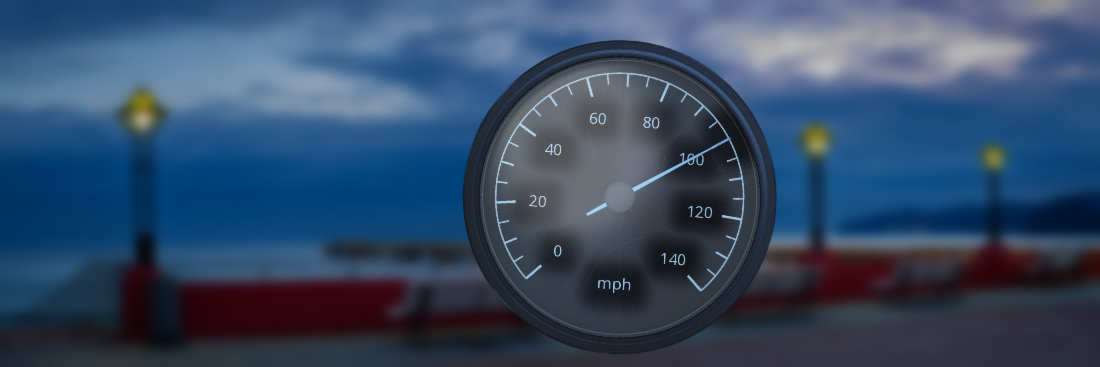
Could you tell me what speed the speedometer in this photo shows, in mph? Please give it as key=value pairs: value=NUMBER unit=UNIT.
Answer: value=100 unit=mph
